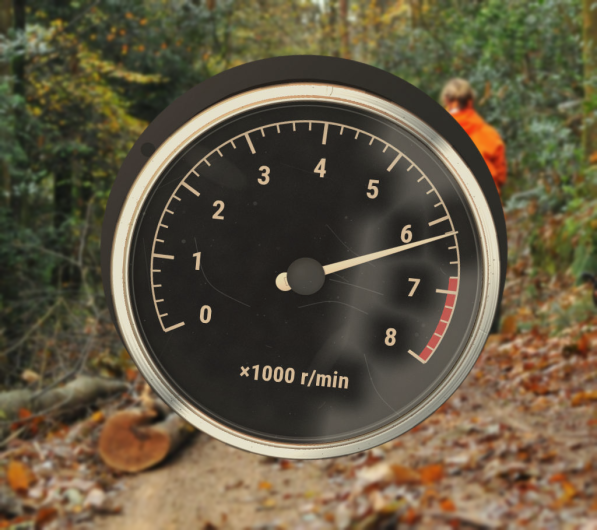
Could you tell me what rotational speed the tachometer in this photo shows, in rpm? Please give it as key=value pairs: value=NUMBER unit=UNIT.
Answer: value=6200 unit=rpm
